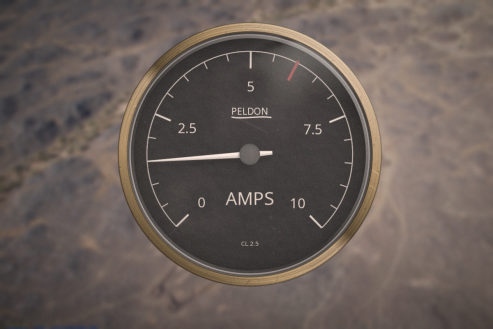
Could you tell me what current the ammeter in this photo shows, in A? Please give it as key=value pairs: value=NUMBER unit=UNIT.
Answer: value=1.5 unit=A
